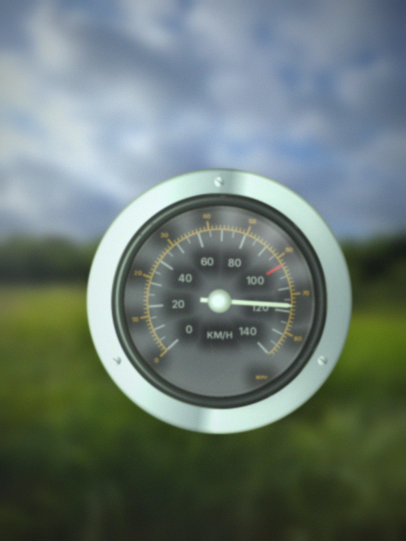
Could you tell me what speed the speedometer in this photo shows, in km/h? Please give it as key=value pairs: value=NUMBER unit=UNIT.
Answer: value=117.5 unit=km/h
